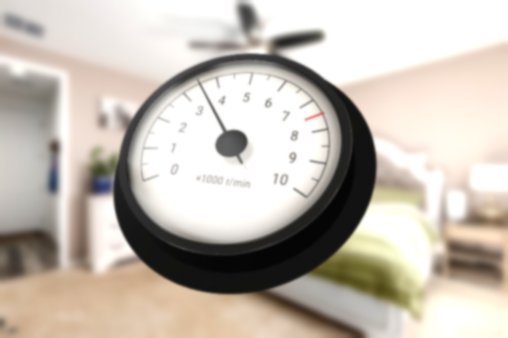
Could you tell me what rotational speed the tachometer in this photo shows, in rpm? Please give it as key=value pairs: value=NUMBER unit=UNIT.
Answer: value=3500 unit=rpm
